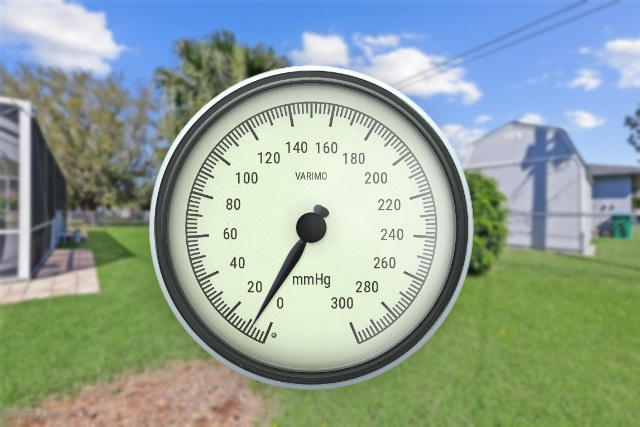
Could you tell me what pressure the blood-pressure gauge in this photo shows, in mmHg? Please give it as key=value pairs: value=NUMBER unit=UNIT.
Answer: value=8 unit=mmHg
